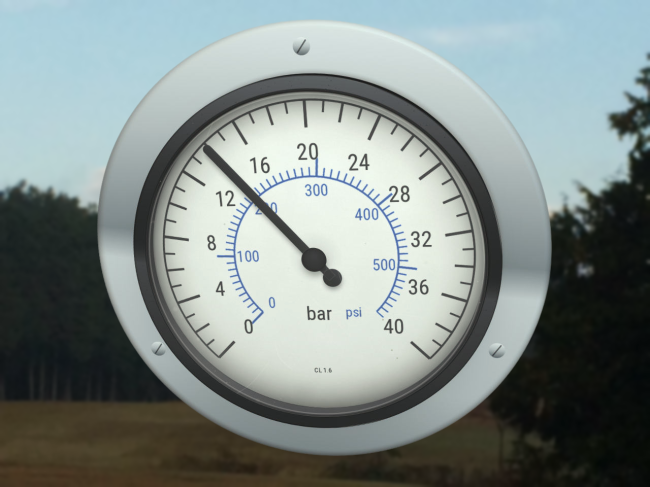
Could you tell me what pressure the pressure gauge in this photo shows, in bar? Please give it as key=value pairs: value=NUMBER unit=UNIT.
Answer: value=14 unit=bar
